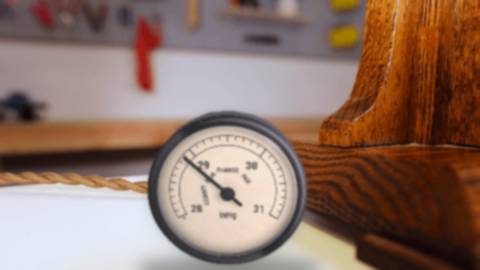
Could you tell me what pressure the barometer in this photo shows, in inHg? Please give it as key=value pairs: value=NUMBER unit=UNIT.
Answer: value=28.9 unit=inHg
